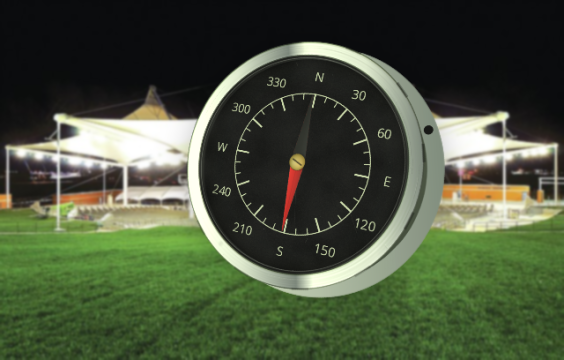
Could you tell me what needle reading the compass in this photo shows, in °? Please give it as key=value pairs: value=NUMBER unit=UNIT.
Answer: value=180 unit=°
